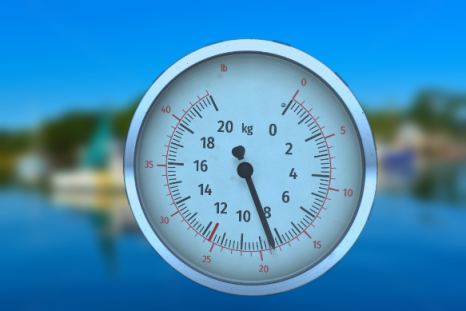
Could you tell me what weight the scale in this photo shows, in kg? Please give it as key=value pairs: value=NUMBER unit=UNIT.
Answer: value=8.4 unit=kg
